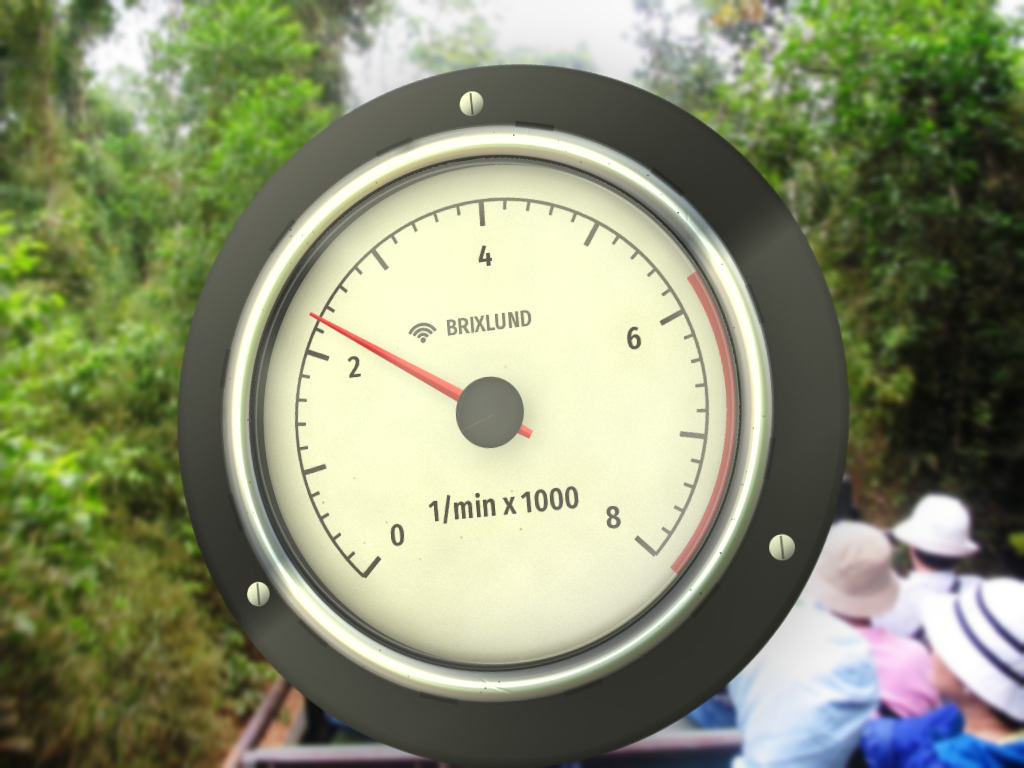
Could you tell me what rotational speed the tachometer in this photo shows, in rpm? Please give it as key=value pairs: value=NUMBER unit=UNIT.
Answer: value=2300 unit=rpm
